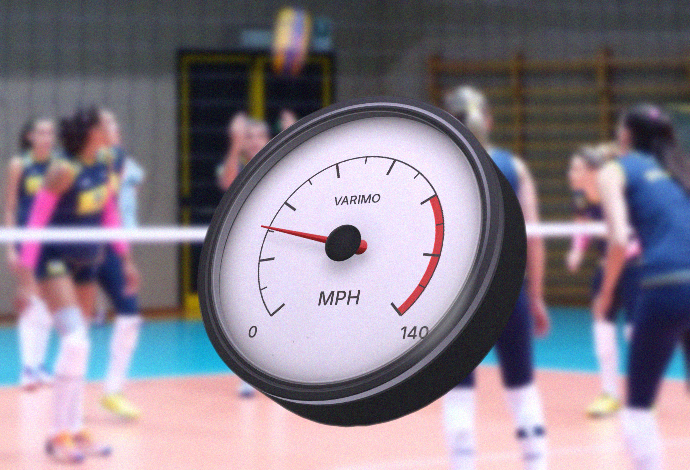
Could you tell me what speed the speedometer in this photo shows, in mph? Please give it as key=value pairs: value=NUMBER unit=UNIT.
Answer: value=30 unit=mph
